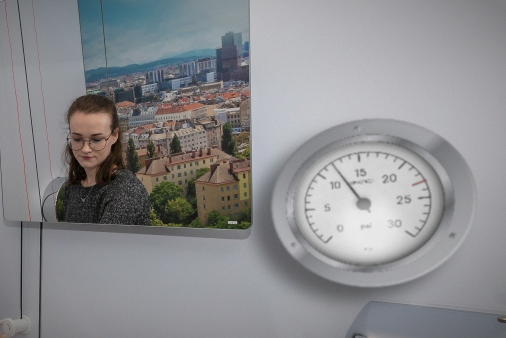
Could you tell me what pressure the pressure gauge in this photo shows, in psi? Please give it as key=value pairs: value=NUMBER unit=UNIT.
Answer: value=12 unit=psi
